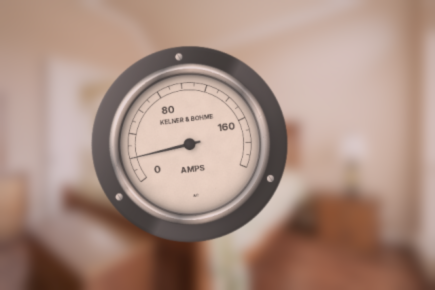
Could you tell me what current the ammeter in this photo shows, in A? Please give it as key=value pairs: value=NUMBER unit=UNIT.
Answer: value=20 unit=A
